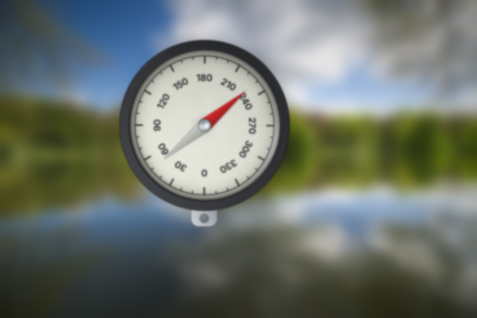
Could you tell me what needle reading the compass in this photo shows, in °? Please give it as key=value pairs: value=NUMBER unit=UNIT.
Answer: value=230 unit=°
